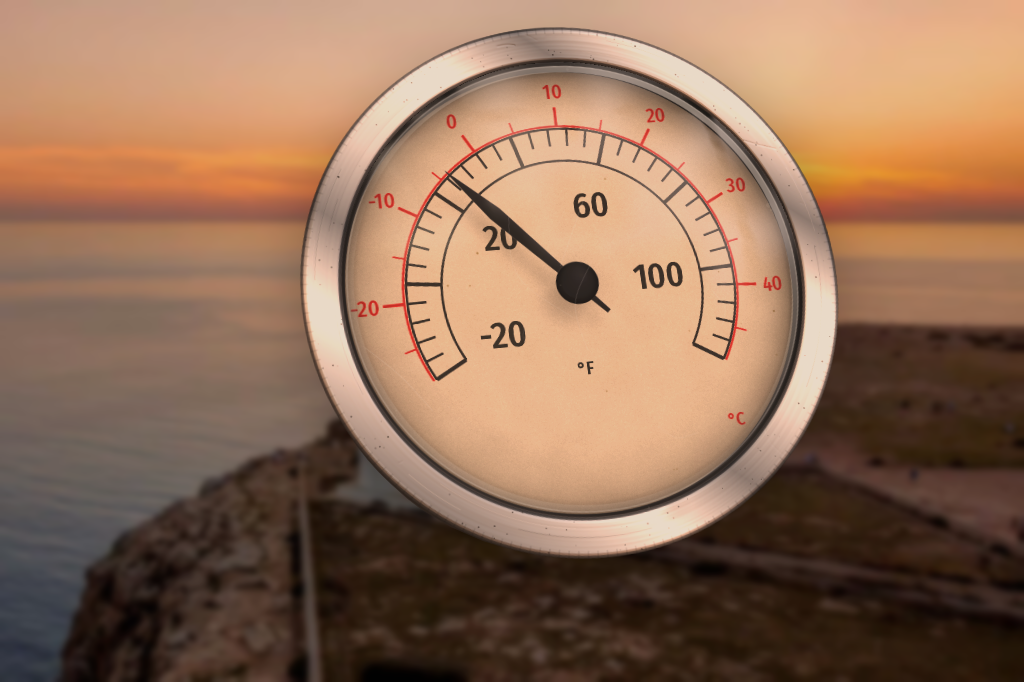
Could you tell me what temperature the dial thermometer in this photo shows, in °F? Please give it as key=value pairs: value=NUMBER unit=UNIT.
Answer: value=24 unit=°F
